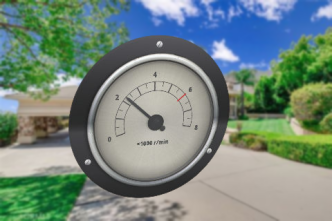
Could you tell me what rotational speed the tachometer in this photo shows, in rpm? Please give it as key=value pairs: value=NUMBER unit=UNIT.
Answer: value=2250 unit=rpm
